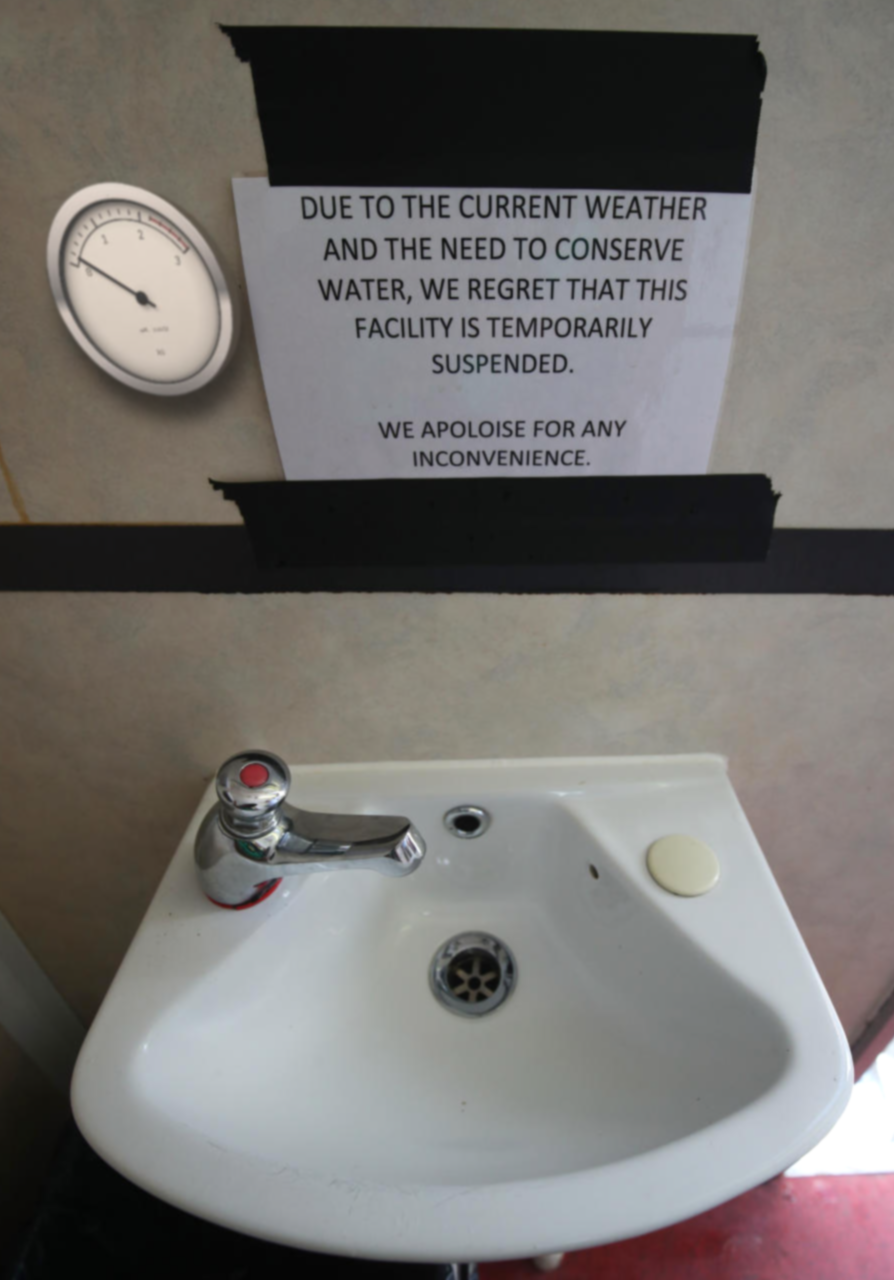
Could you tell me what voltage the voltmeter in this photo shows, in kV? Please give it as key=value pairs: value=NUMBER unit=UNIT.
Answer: value=0.2 unit=kV
